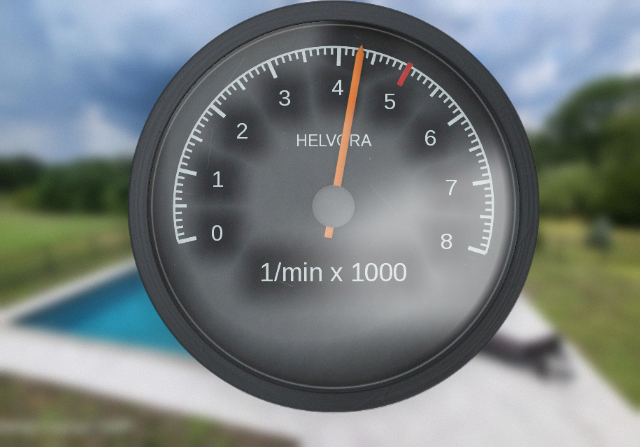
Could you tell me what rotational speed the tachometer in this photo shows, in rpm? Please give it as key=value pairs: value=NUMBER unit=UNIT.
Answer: value=4300 unit=rpm
